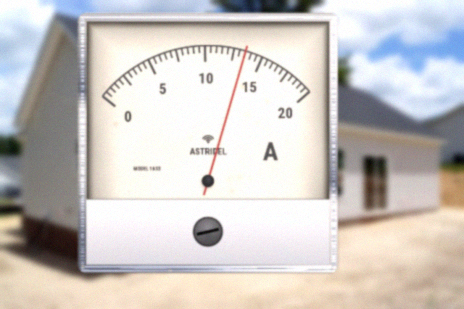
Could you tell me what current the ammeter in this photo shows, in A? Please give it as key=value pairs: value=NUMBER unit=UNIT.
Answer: value=13.5 unit=A
